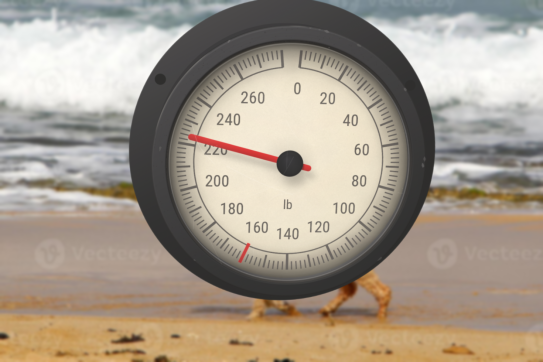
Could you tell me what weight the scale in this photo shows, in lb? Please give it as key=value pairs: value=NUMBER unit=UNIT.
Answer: value=224 unit=lb
